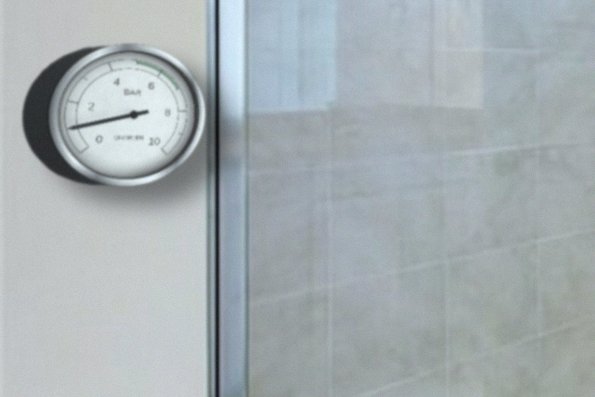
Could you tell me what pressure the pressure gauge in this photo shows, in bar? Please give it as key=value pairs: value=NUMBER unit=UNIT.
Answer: value=1 unit=bar
